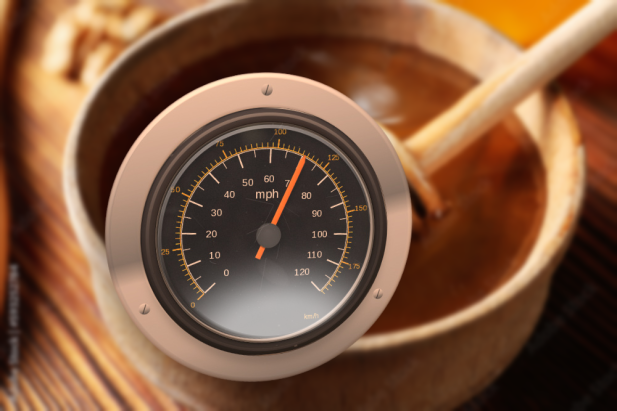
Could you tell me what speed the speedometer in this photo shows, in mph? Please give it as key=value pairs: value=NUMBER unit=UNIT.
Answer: value=70 unit=mph
